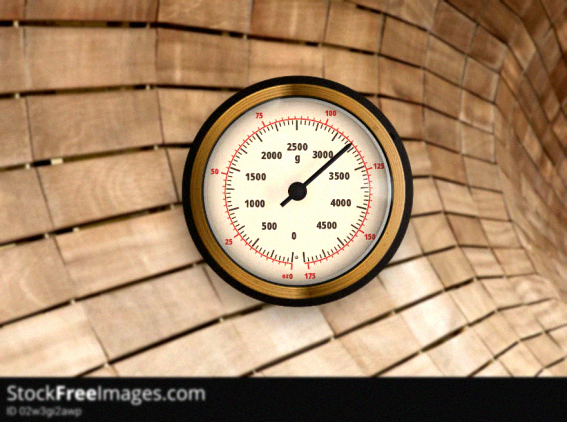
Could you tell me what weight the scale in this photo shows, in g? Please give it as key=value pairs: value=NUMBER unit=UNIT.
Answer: value=3200 unit=g
